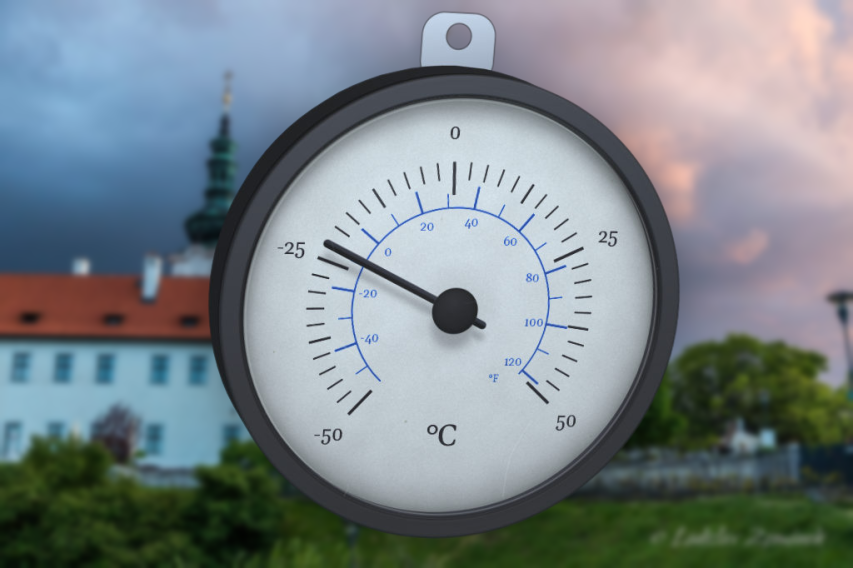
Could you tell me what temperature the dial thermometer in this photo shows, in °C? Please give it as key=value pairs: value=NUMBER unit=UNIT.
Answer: value=-22.5 unit=°C
